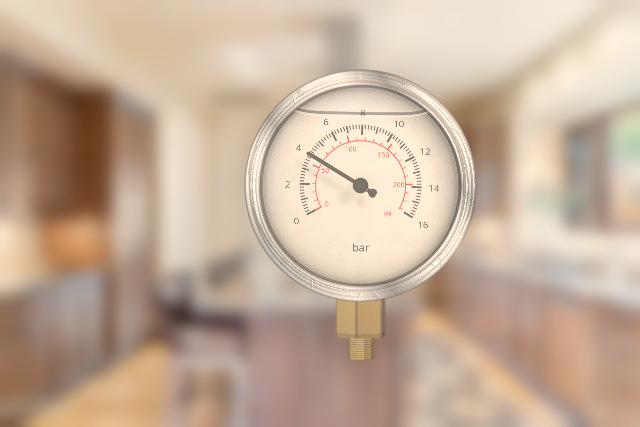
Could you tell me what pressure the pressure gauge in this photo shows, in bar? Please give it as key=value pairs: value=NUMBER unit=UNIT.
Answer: value=4 unit=bar
